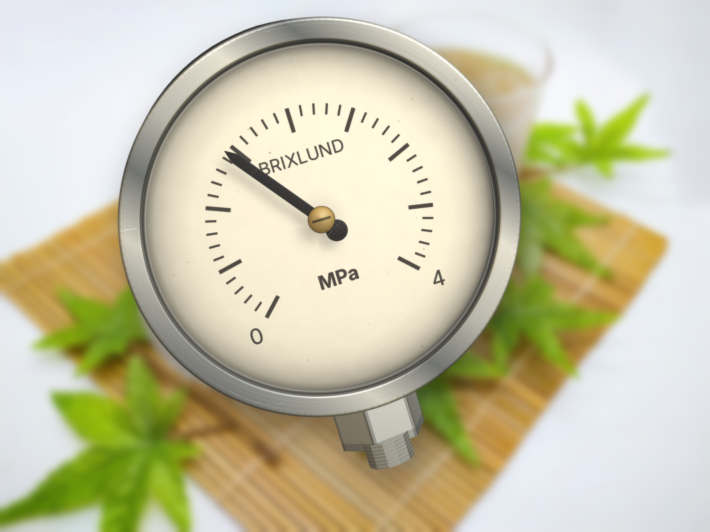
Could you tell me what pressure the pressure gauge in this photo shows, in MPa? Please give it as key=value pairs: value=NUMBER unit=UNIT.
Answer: value=1.45 unit=MPa
